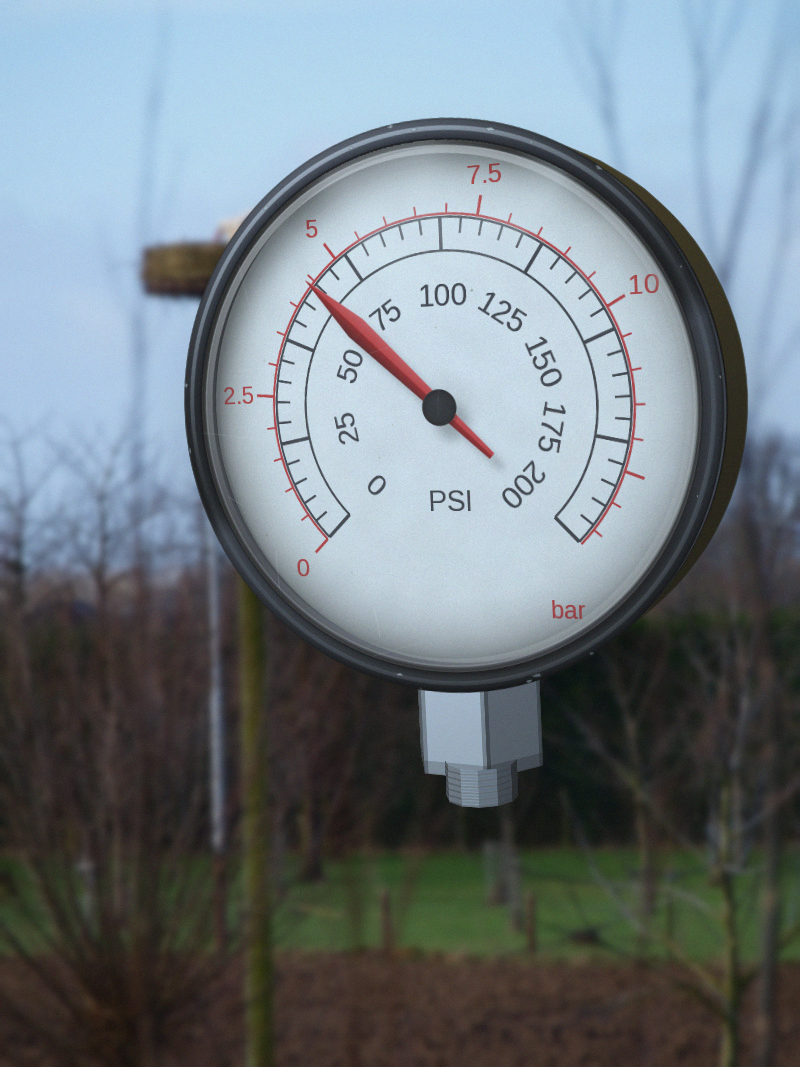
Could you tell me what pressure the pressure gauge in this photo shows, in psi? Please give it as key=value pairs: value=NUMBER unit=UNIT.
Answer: value=65 unit=psi
